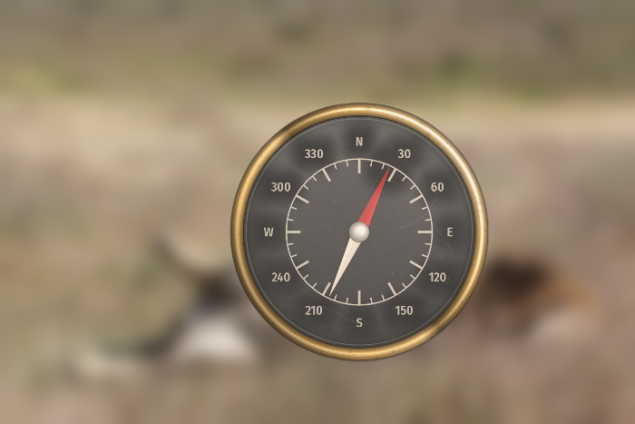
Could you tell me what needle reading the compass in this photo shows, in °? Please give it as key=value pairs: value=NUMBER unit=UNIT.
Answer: value=25 unit=°
